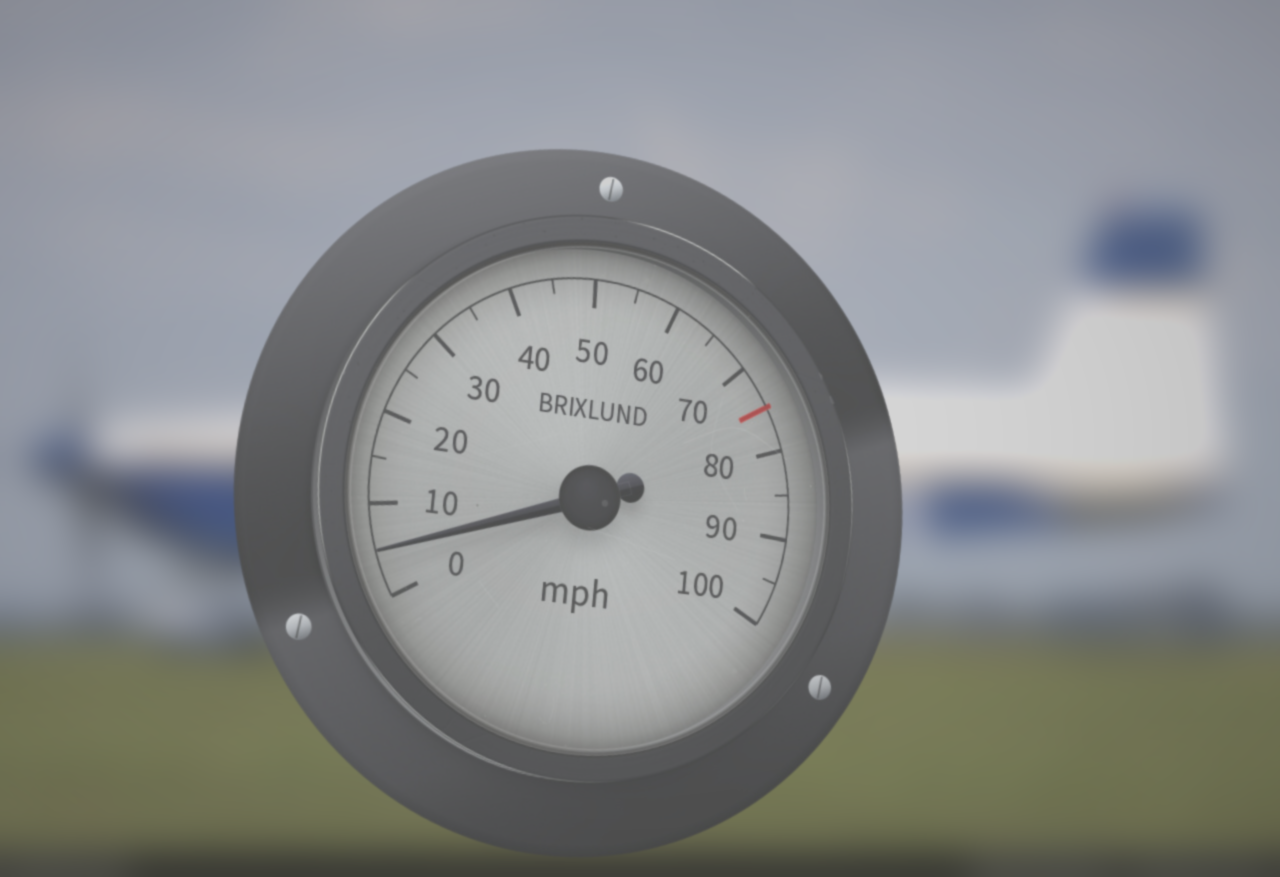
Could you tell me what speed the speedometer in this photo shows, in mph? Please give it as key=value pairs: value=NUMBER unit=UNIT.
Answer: value=5 unit=mph
